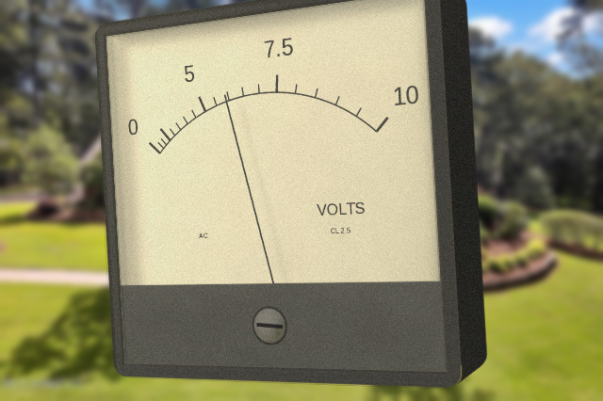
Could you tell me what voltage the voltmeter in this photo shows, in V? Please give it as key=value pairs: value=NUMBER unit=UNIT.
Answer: value=6 unit=V
